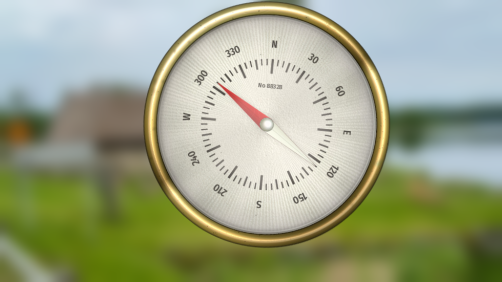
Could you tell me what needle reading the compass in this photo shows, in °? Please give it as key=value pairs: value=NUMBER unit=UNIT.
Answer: value=305 unit=°
